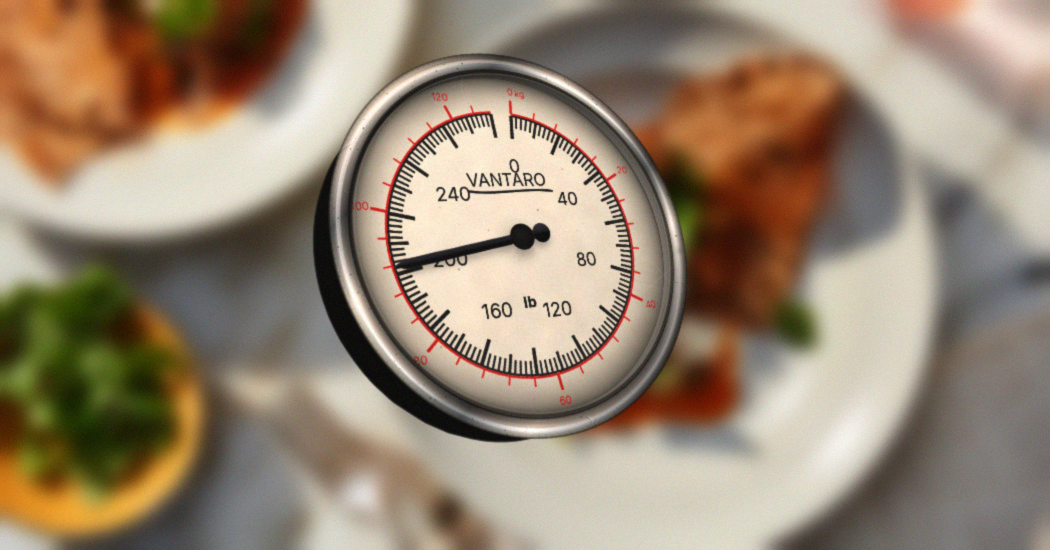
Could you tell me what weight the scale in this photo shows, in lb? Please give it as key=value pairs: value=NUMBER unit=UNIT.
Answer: value=202 unit=lb
